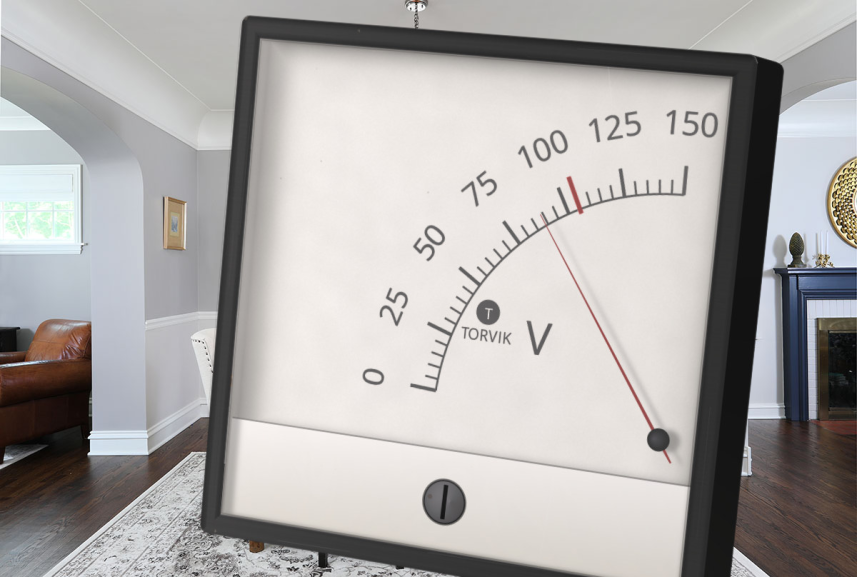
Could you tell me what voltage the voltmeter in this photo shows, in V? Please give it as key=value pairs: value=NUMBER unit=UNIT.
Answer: value=90 unit=V
